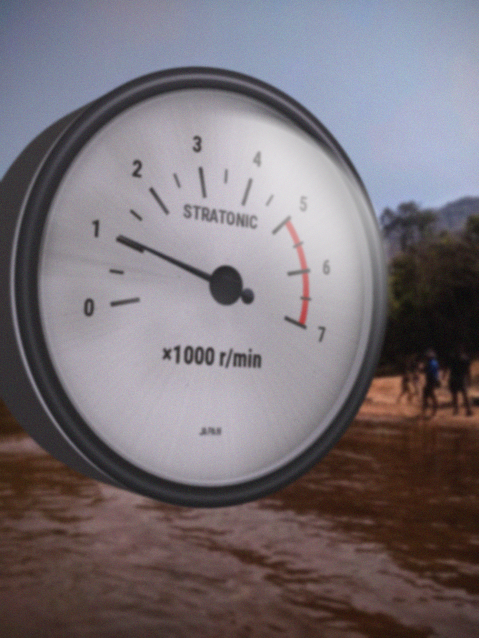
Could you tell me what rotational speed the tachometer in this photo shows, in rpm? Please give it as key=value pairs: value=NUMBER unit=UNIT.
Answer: value=1000 unit=rpm
